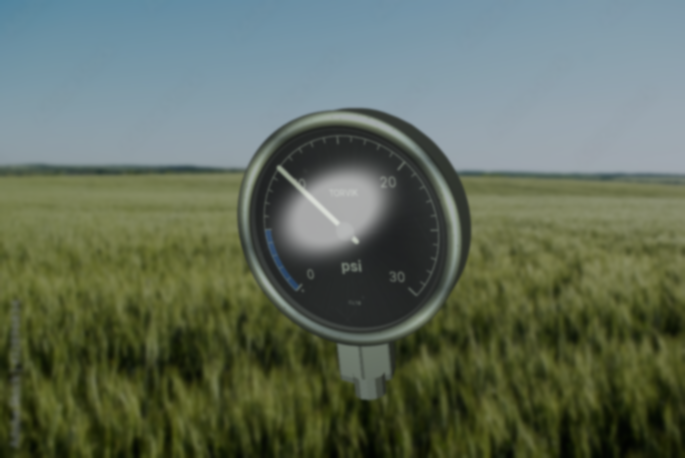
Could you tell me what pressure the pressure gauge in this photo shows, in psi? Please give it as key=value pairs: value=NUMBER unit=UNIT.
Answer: value=10 unit=psi
